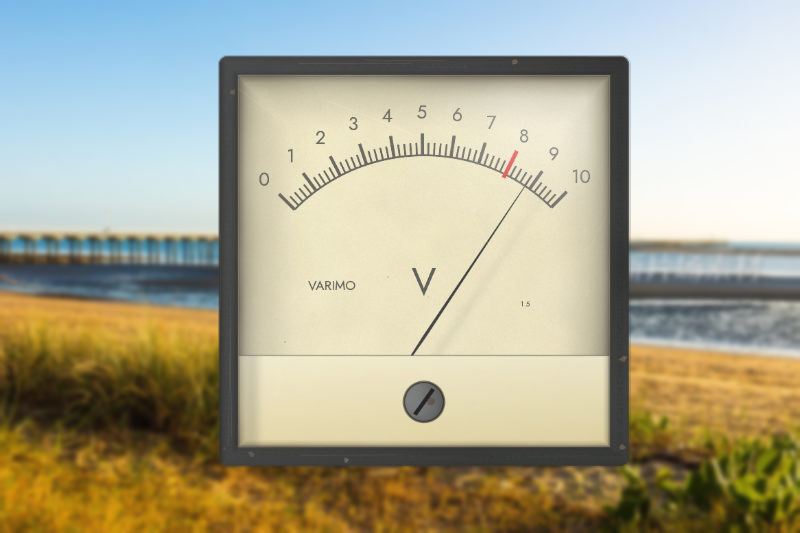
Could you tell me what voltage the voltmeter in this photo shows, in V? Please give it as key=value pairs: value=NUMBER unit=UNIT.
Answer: value=8.8 unit=V
